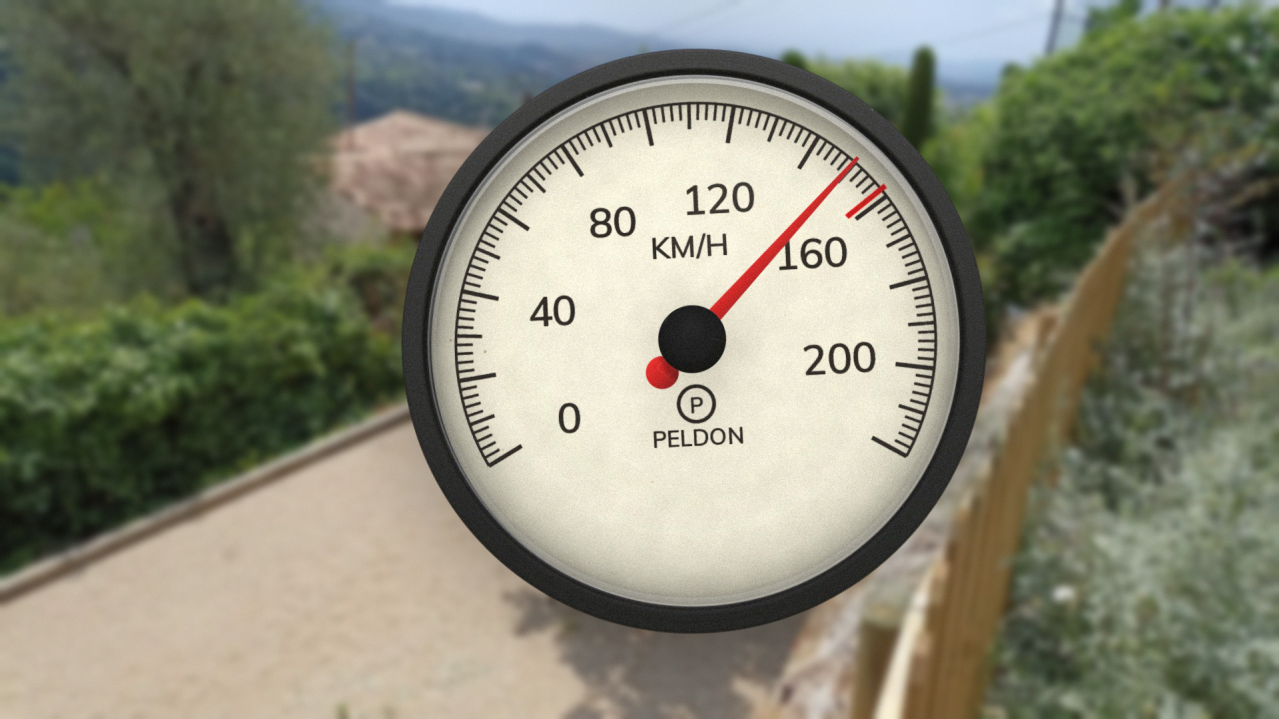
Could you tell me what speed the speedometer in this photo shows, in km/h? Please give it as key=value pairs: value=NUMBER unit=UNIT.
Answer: value=150 unit=km/h
